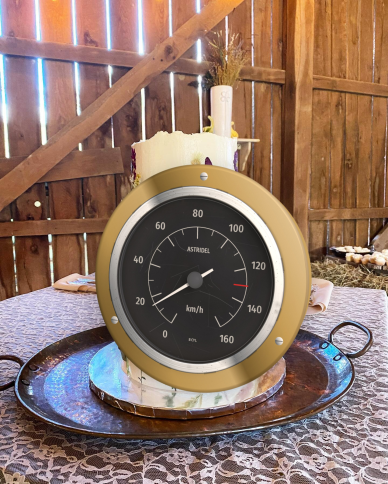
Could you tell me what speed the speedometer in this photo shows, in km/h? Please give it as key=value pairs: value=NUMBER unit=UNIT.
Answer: value=15 unit=km/h
